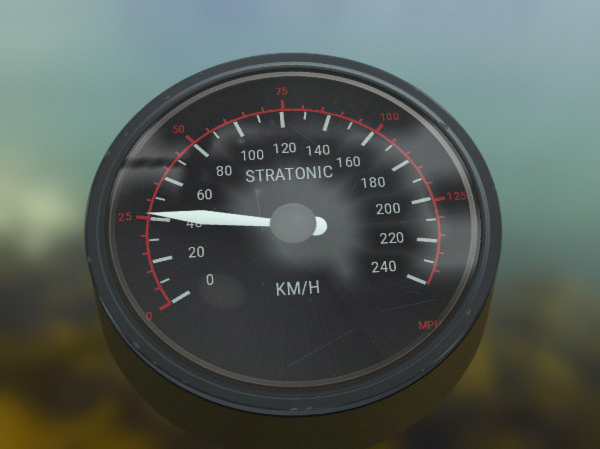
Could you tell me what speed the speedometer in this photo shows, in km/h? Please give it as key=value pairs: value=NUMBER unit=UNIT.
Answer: value=40 unit=km/h
